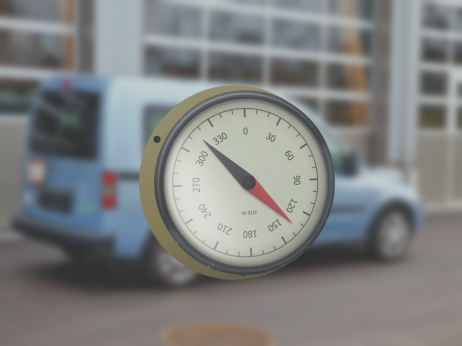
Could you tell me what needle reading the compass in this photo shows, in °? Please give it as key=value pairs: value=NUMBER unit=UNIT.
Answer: value=135 unit=°
